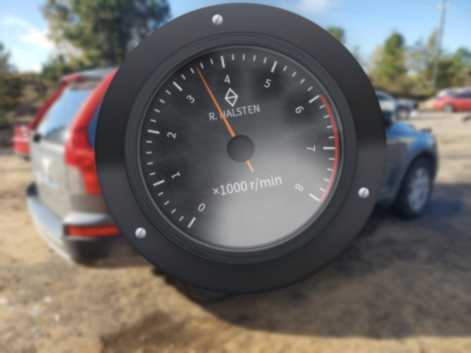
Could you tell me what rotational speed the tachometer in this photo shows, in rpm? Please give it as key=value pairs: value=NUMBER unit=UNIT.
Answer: value=3500 unit=rpm
